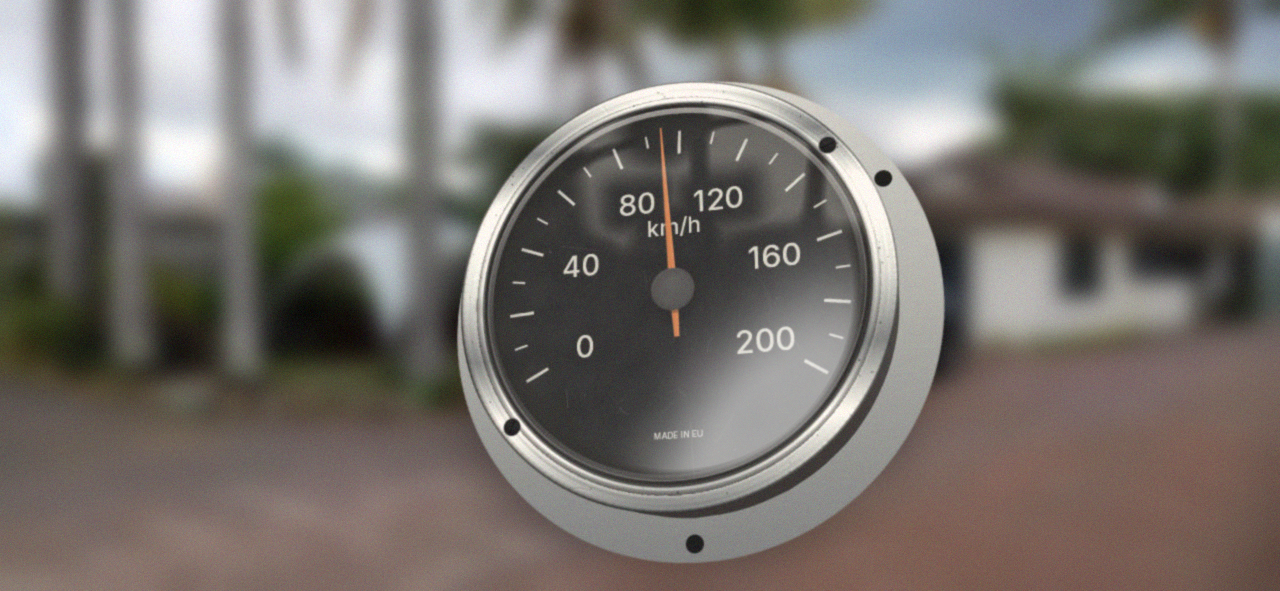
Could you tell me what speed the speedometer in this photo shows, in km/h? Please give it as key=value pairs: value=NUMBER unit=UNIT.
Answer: value=95 unit=km/h
